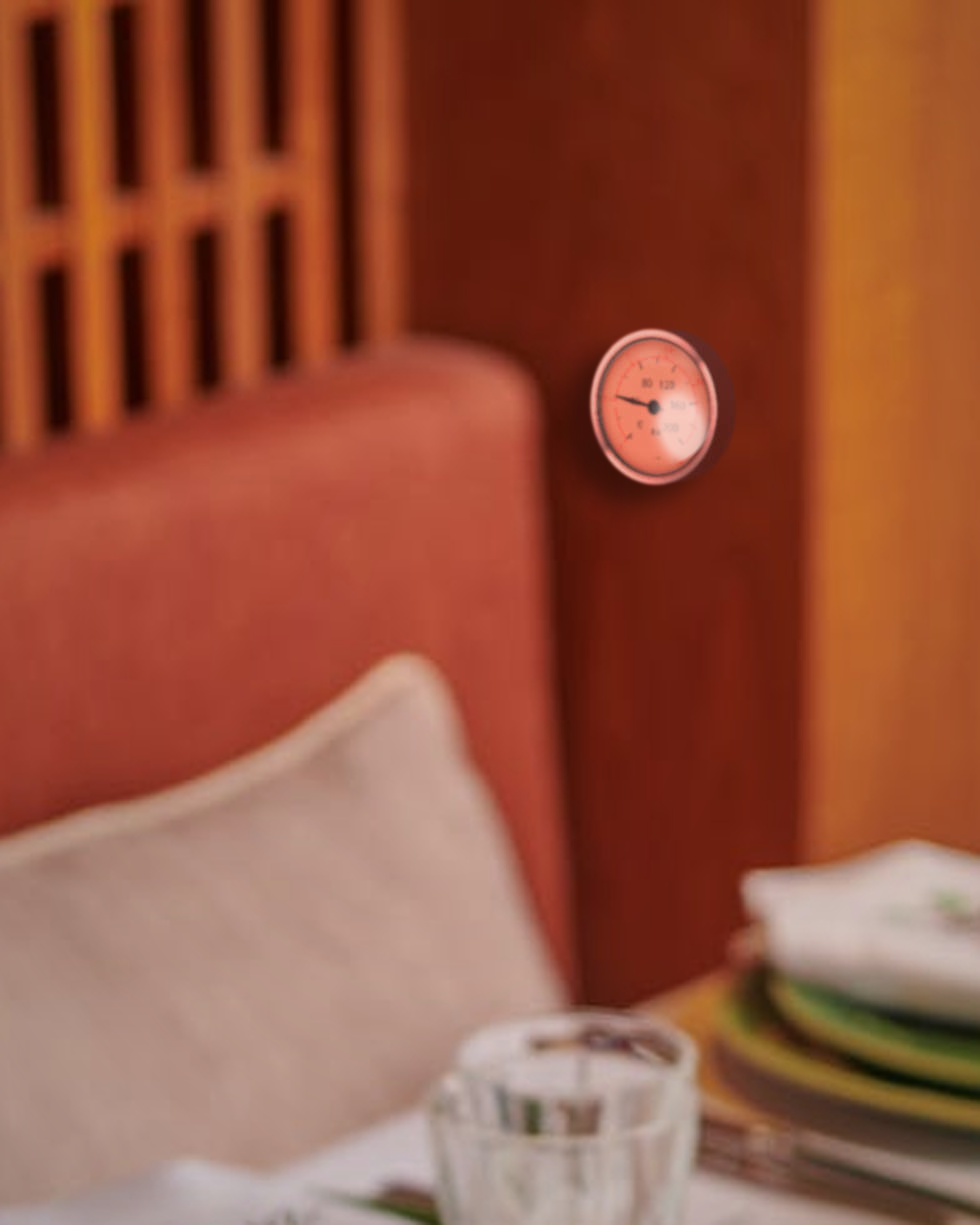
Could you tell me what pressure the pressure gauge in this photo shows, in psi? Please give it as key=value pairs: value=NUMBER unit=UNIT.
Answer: value=40 unit=psi
